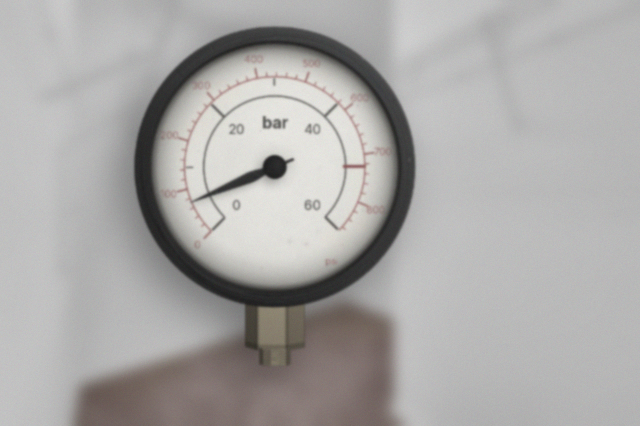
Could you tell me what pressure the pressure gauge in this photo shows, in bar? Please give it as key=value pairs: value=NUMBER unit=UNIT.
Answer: value=5 unit=bar
